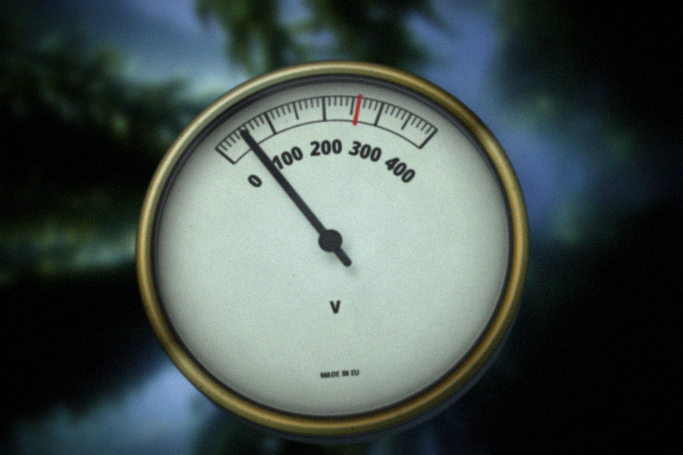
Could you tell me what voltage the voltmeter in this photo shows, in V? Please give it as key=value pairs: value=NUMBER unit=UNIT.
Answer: value=50 unit=V
